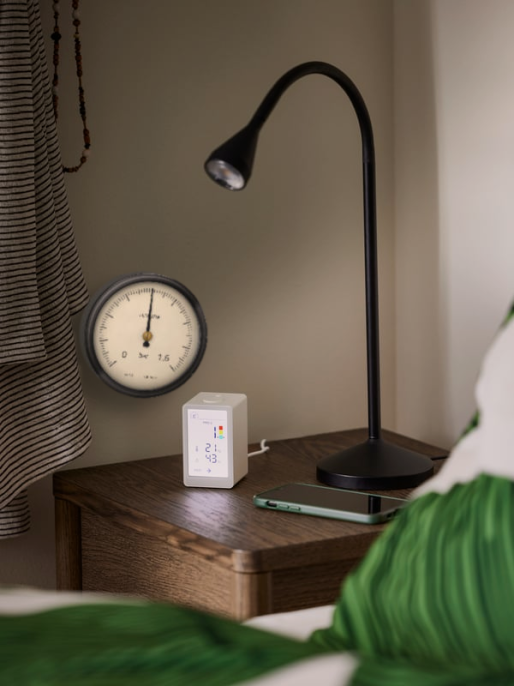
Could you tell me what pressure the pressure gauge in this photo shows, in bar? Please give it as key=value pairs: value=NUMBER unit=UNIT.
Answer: value=0.8 unit=bar
